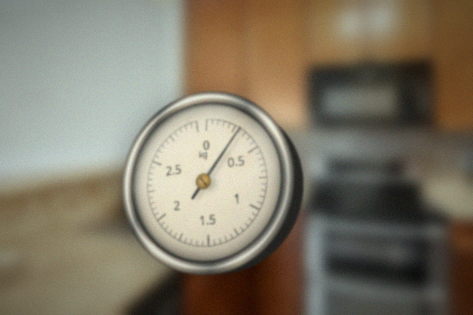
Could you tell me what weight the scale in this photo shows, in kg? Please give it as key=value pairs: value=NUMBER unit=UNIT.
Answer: value=0.3 unit=kg
